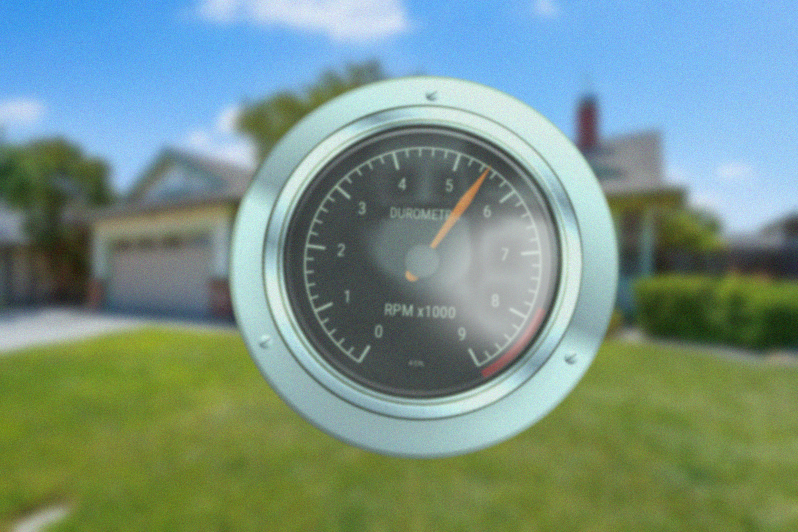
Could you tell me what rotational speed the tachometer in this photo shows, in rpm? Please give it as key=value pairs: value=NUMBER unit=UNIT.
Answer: value=5500 unit=rpm
